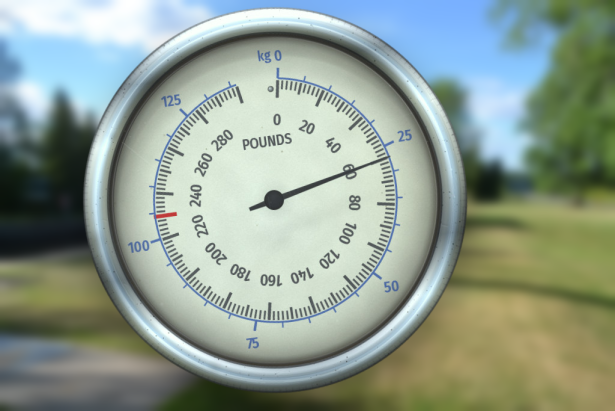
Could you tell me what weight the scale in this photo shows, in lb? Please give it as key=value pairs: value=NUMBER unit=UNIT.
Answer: value=60 unit=lb
